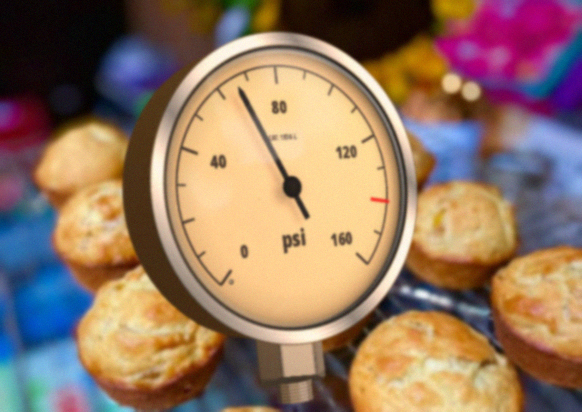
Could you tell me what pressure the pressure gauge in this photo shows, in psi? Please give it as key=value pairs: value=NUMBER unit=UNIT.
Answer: value=65 unit=psi
